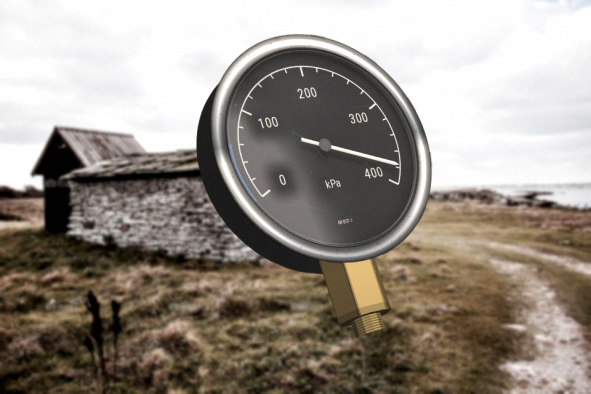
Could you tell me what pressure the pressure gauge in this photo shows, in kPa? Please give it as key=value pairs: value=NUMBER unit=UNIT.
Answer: value=380 unit=kPa
